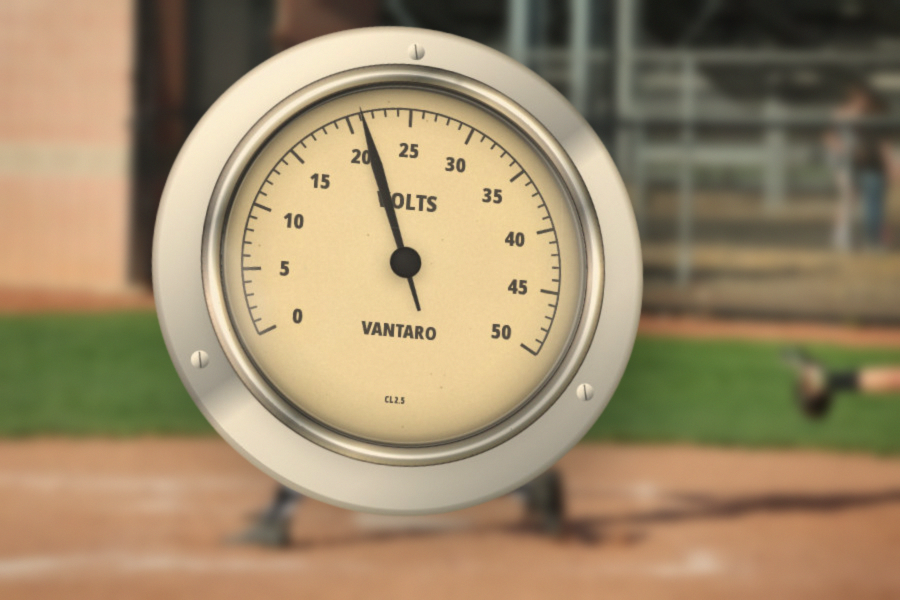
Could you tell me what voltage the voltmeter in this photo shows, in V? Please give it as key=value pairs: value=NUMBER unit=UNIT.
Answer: value=21 unit=V
